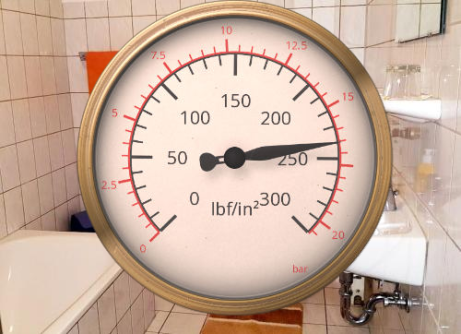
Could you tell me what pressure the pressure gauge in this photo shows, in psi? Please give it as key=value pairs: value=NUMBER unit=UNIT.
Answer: value=240 unit=psi
